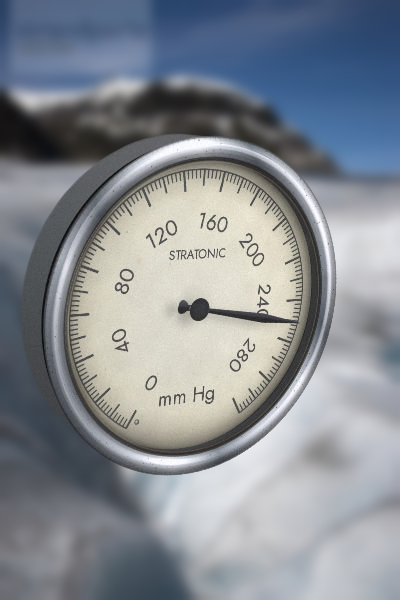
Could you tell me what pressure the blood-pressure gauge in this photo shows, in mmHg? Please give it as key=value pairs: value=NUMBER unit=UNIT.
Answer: value=250 unit=mmHg
